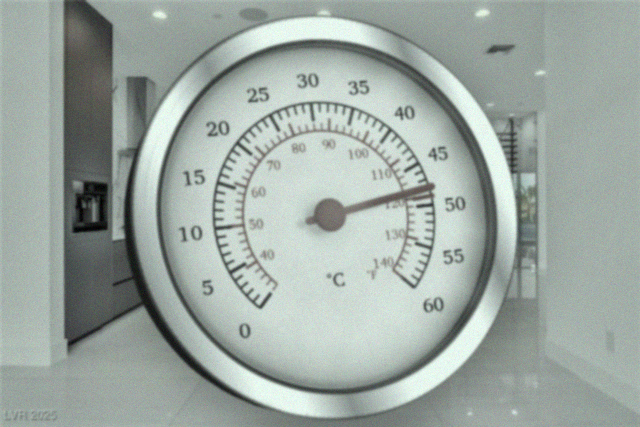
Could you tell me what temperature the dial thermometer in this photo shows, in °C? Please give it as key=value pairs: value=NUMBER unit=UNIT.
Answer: value=48 unit=°C
